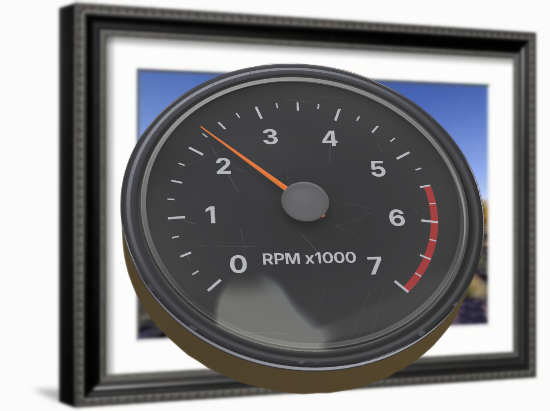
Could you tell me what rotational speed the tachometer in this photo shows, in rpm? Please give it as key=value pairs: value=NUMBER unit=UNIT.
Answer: value=2250 unit=rpm
